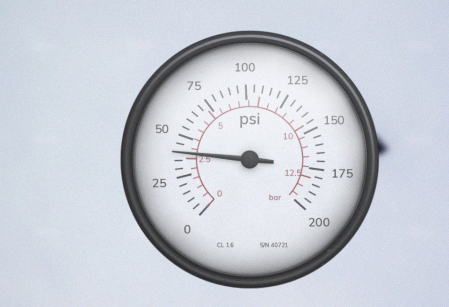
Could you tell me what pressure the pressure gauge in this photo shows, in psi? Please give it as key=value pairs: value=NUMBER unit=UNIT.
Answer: value=40 unit=psi
